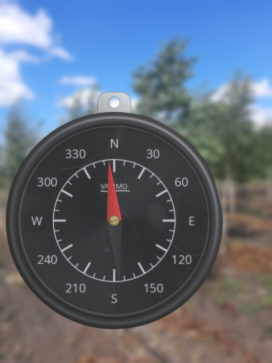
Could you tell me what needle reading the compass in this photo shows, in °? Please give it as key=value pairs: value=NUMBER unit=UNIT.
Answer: value=355 unit=°
